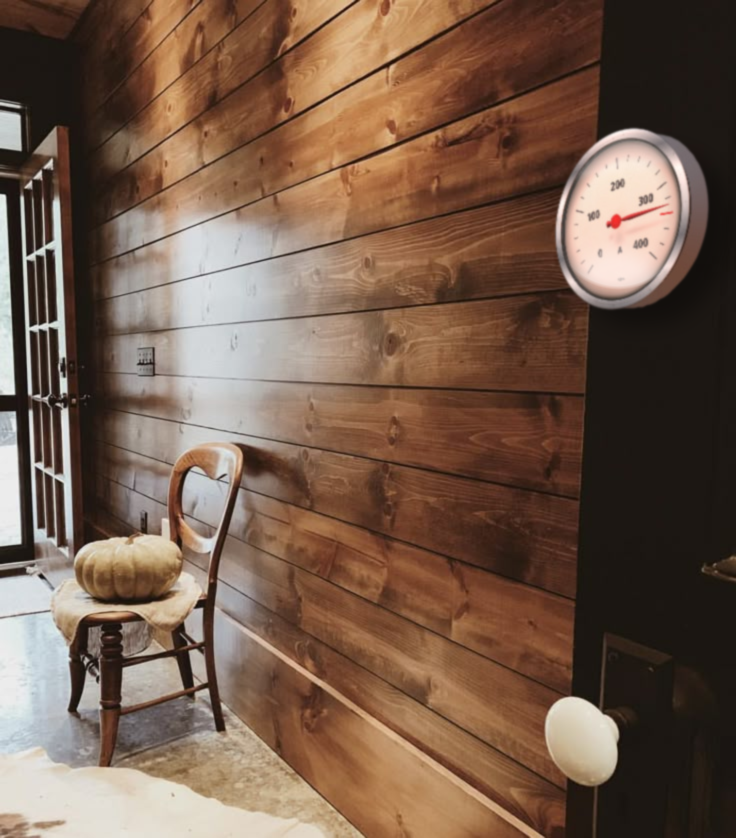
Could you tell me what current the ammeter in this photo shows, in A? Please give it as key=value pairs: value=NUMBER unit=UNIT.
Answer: value=330 unit=A
